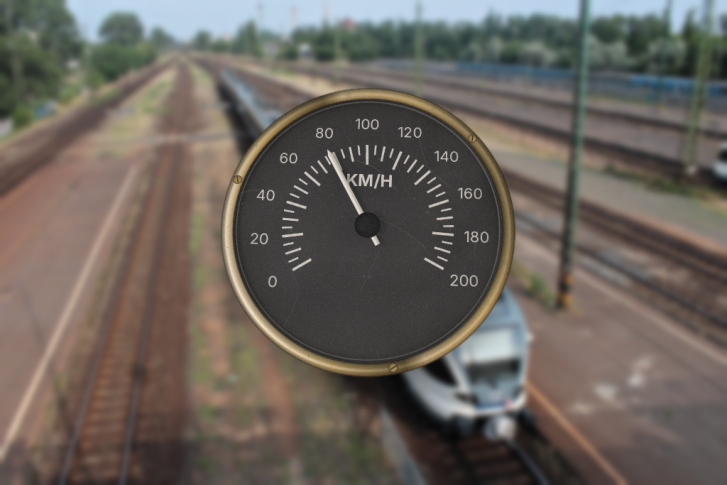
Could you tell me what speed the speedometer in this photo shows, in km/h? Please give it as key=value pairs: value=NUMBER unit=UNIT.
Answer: value=77.5 unit=km/h
